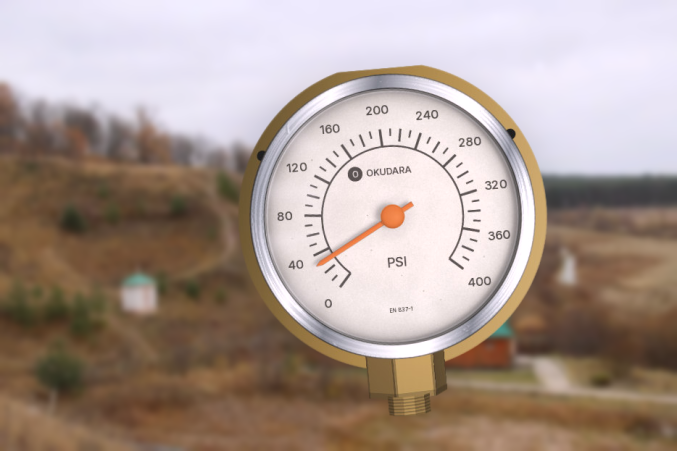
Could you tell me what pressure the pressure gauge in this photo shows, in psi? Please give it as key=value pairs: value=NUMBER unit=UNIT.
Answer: value=30 unit=psi
